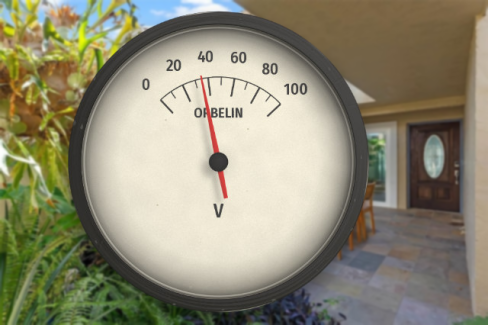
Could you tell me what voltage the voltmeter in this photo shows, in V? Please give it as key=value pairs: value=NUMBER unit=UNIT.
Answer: value=35 unit=V
